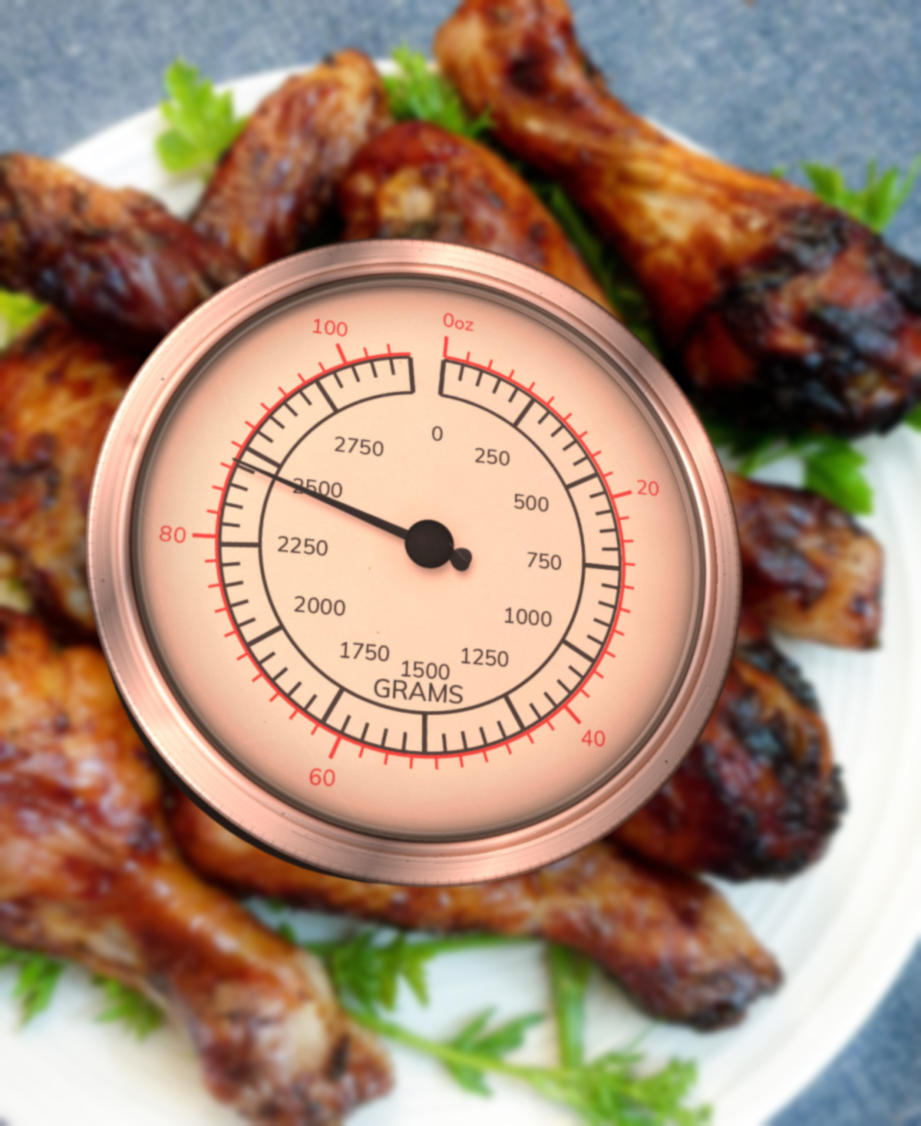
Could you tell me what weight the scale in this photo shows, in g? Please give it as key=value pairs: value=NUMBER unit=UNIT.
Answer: value=2450 unit=g
